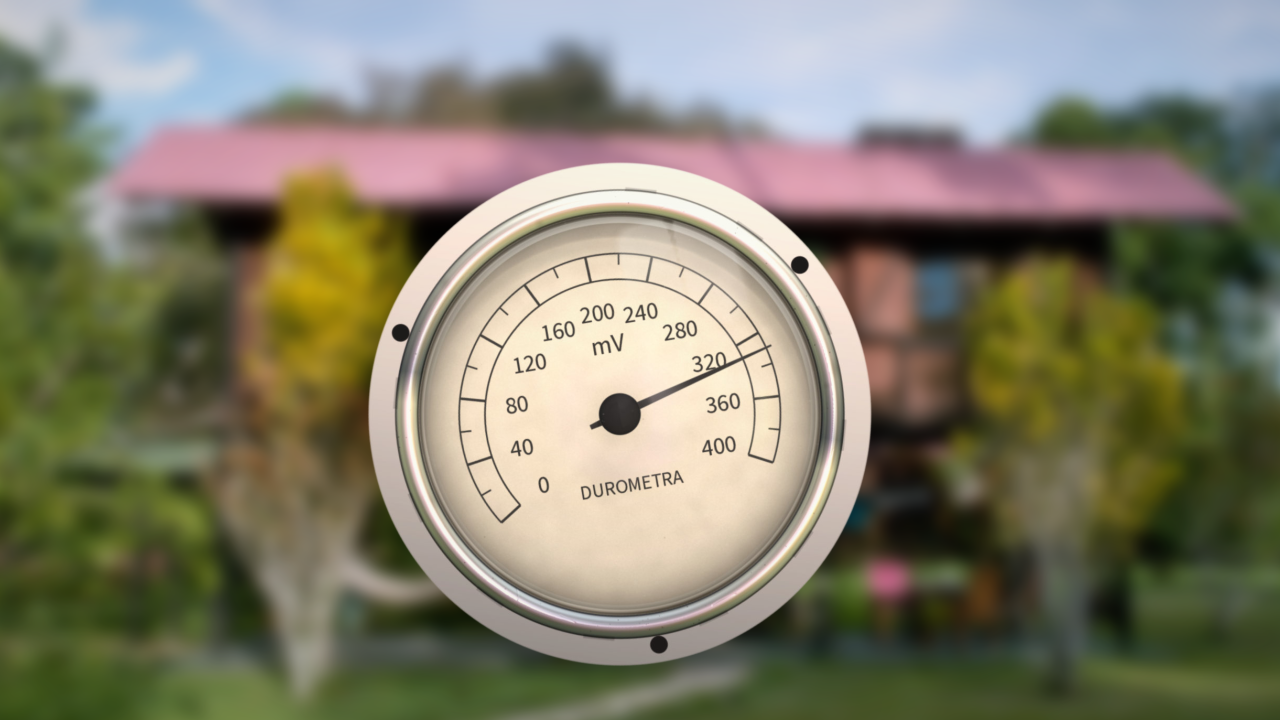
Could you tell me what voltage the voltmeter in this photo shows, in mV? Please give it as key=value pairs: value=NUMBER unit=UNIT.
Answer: value=330 unit=mV
